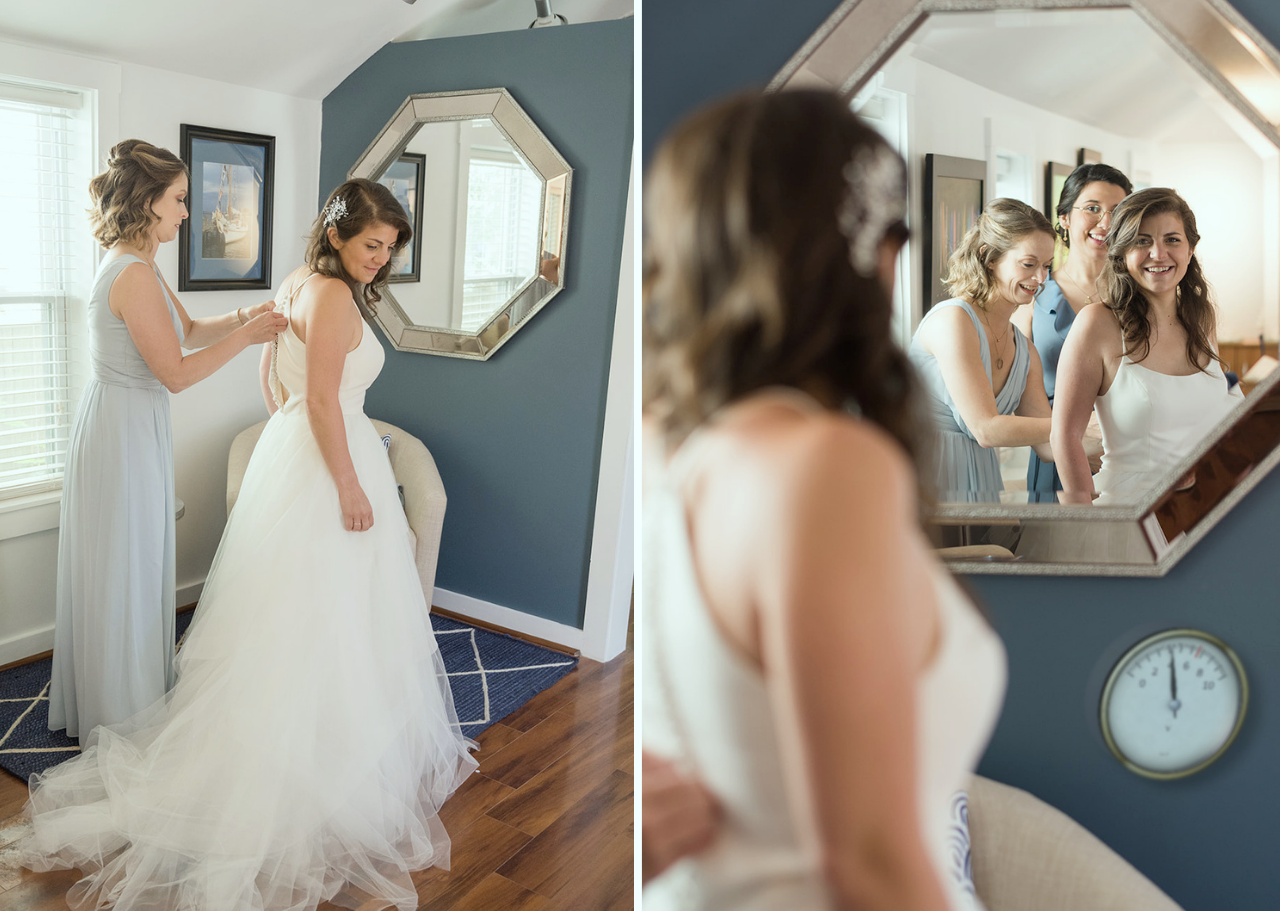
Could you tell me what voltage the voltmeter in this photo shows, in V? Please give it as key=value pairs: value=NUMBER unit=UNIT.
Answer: value=4 unit=V
